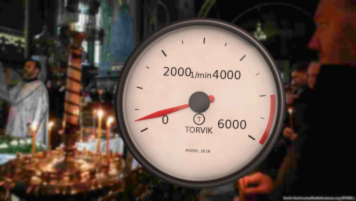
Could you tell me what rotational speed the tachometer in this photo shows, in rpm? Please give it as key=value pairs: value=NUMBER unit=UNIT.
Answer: value=250 unit=rpm
